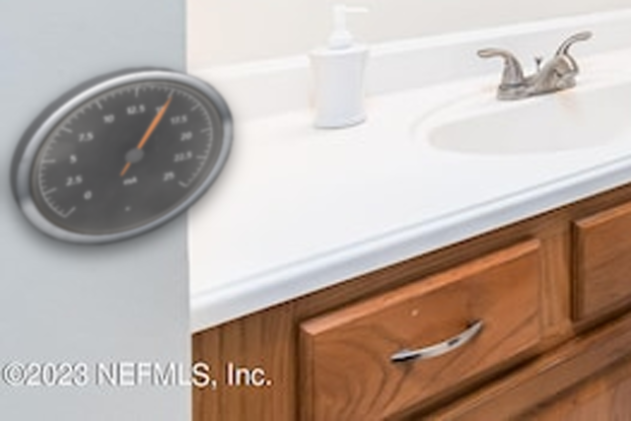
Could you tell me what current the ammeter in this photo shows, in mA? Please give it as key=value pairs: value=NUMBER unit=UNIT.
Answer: value=15 unit=mA
